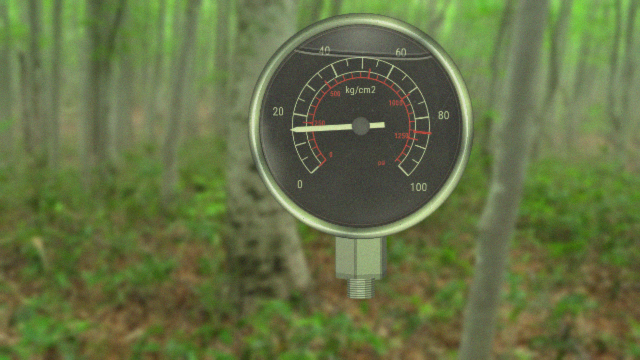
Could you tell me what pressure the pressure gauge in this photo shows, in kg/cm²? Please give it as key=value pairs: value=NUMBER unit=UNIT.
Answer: value=15 unit=kg/cm²
